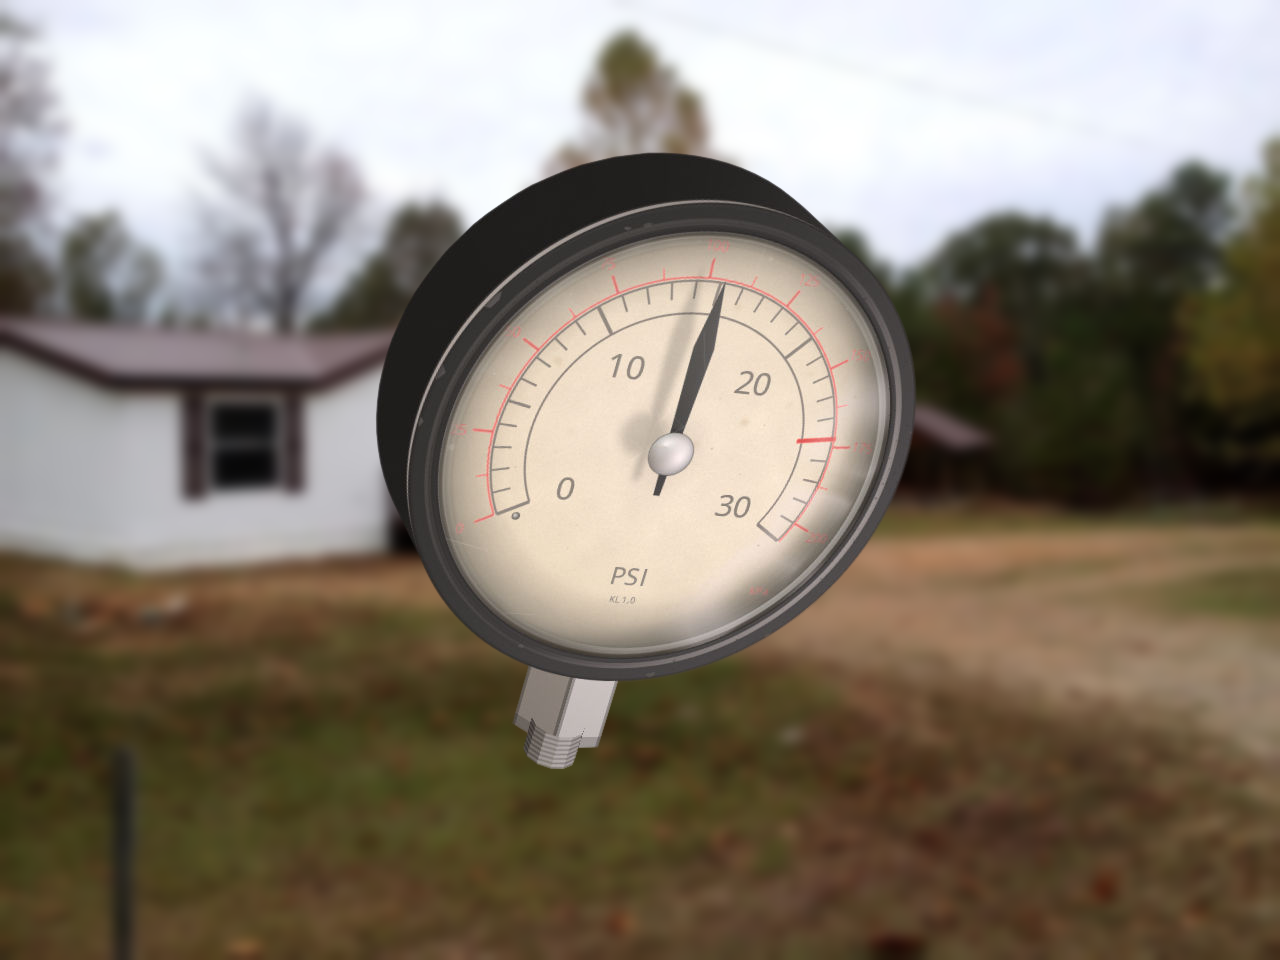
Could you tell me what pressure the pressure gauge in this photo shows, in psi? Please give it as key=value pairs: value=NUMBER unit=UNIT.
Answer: value=15 unit=psi
